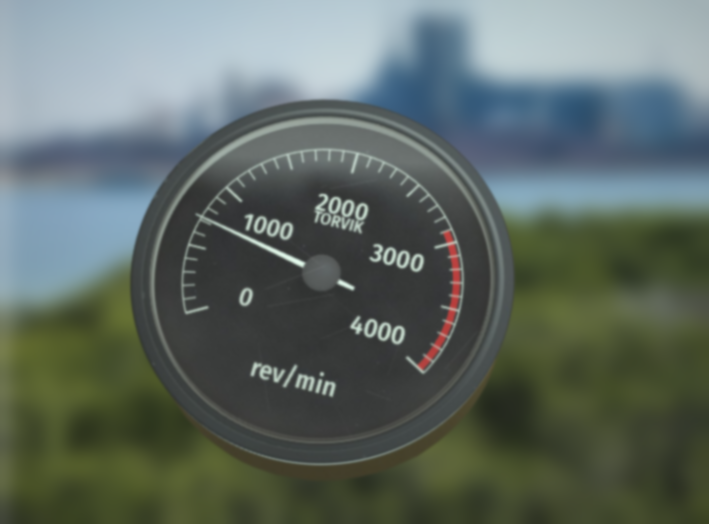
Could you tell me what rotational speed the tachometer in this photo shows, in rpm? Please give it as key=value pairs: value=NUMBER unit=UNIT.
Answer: value=700 unit=rpm
